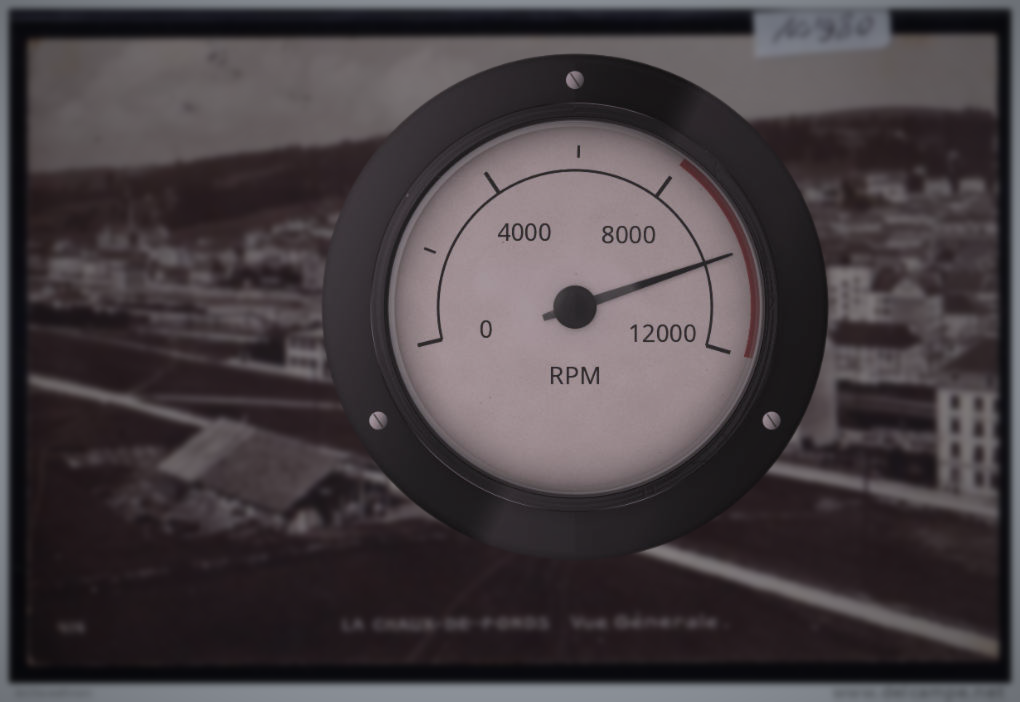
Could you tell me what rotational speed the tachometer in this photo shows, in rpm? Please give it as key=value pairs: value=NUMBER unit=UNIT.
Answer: value=10000 unit=rpm
